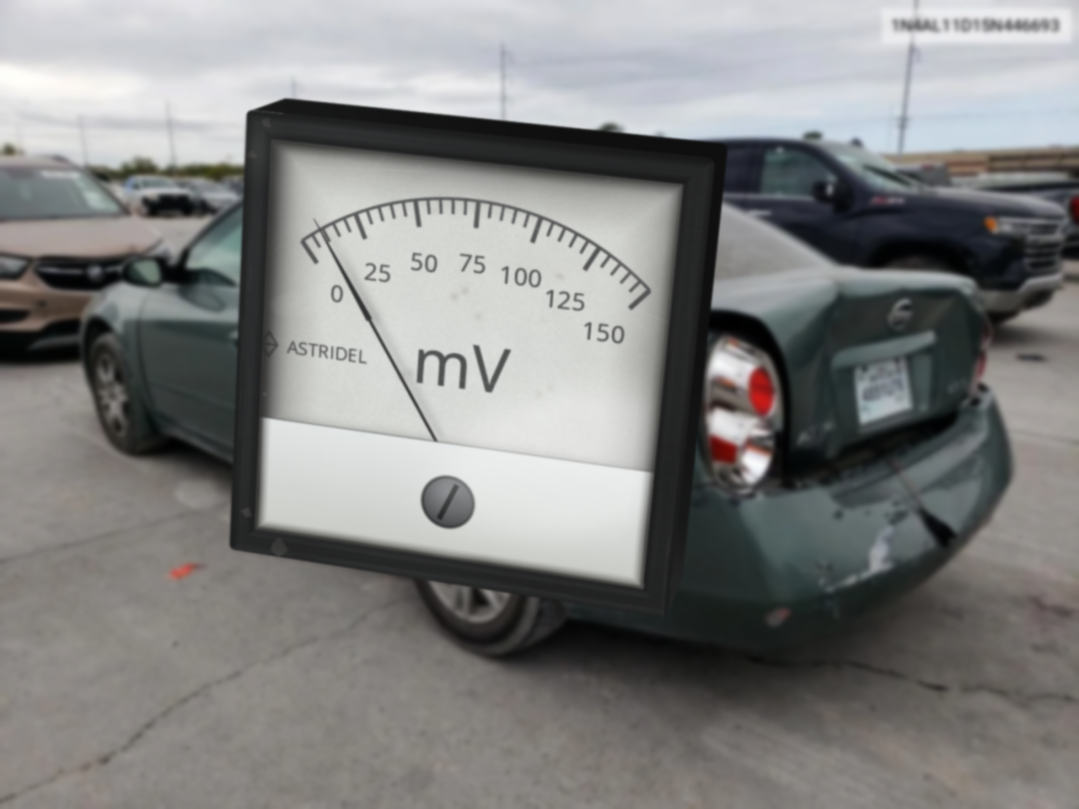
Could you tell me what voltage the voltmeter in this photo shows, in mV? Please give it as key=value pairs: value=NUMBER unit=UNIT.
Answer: value=10 unit=mV
